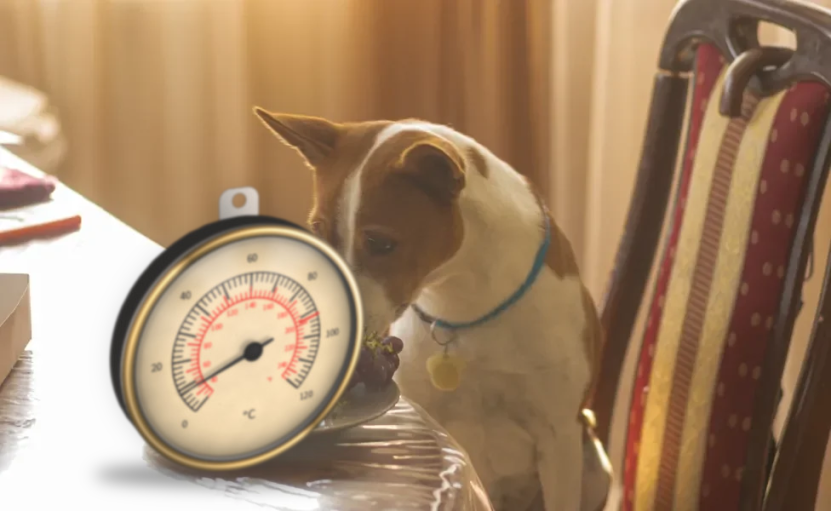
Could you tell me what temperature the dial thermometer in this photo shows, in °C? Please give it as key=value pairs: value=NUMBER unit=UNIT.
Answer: value=10 unit=°C
